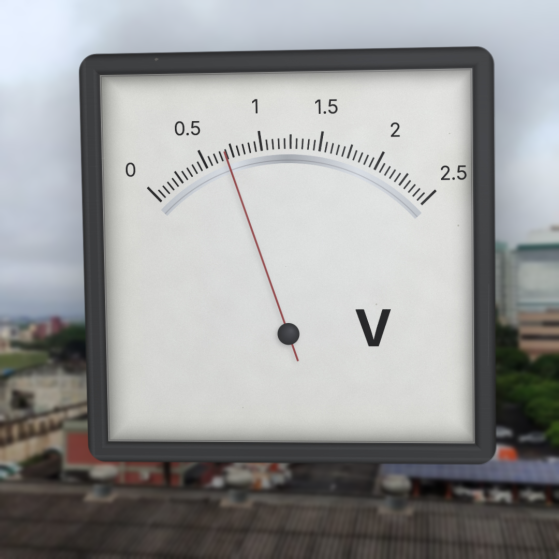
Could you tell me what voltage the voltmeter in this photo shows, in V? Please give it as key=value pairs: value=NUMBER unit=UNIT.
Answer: value=0.7 unit=V
